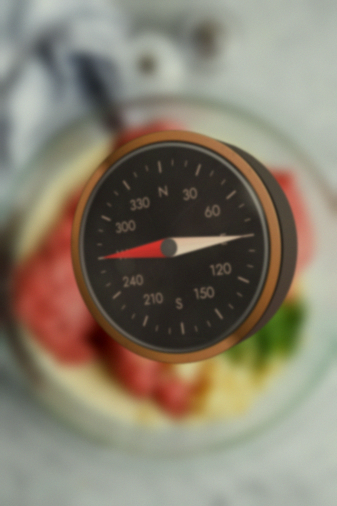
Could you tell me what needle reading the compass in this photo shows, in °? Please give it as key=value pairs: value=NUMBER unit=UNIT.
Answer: value=270 unit=°
